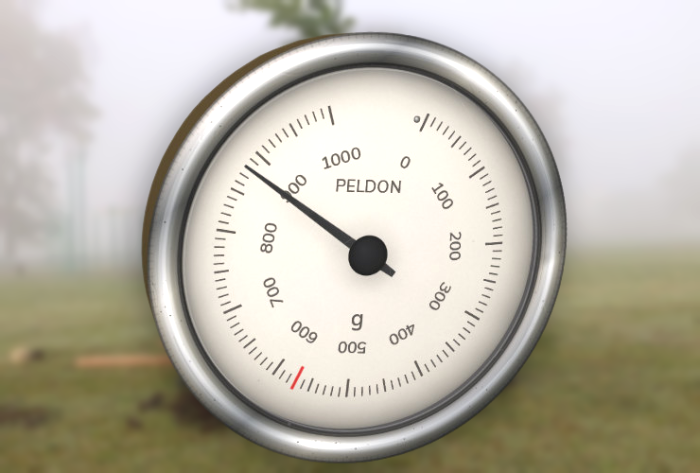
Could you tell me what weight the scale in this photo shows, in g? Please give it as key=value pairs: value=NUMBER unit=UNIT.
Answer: value=880 unit=g
